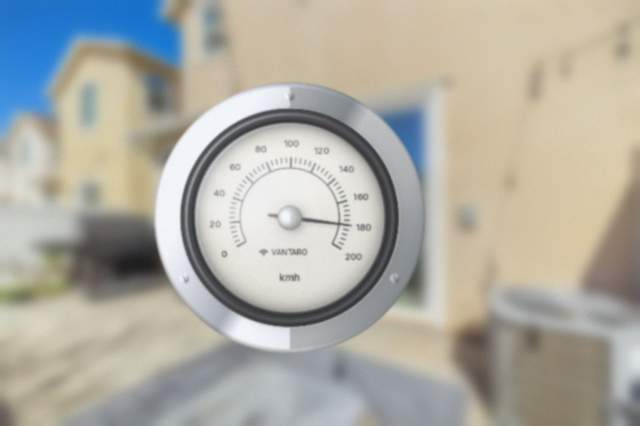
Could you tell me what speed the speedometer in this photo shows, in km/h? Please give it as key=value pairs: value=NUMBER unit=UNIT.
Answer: value=180 unit=km/h
